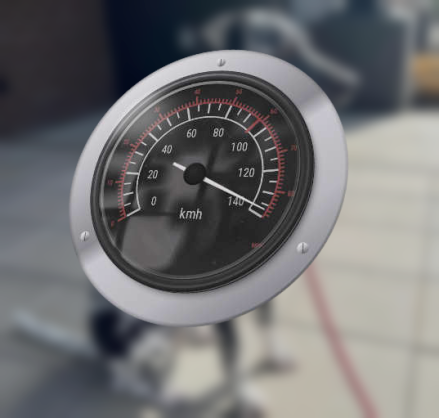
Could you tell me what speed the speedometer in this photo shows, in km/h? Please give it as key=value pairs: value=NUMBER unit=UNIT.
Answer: value=137.5 unit=km/h
